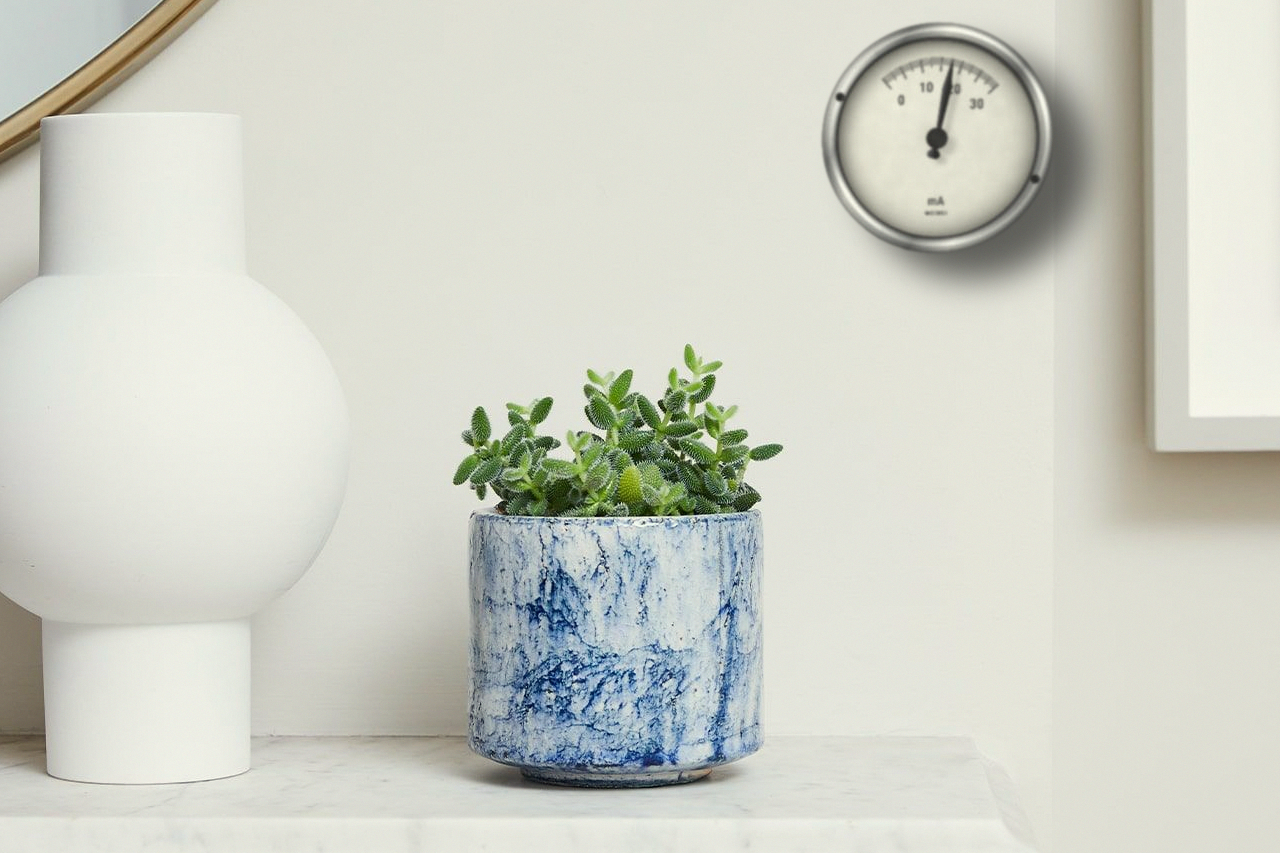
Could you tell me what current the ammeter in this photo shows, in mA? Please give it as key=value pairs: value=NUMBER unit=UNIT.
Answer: value=17.5 unit=mA
